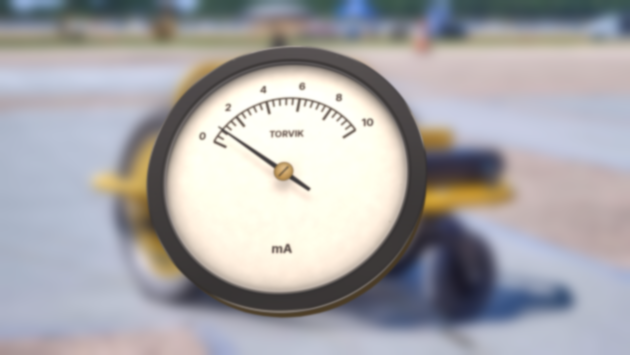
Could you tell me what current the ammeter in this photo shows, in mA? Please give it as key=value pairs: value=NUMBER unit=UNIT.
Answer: value=0.8 unit=mA
